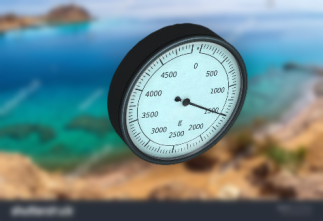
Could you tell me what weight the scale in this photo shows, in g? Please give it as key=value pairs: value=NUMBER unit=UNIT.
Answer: value=1500 unit=g
